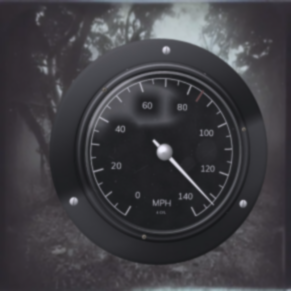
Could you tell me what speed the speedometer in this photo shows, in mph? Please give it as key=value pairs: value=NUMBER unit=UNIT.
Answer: value=132.5 unit=mph
